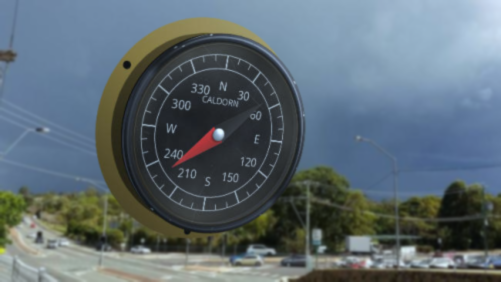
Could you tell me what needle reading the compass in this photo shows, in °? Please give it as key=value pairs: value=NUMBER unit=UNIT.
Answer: value=230 unit=°
